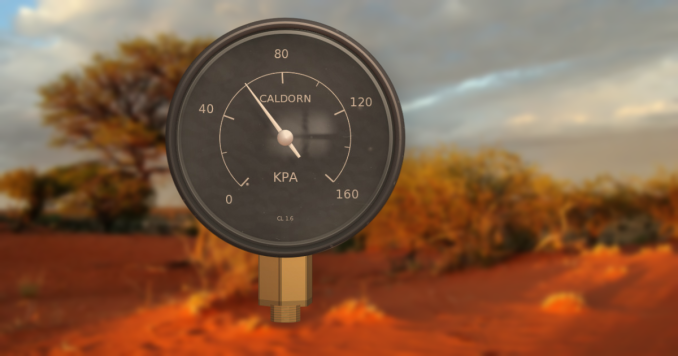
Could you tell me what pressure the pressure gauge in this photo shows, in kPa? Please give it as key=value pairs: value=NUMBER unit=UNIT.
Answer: value=60 unit=kPa
